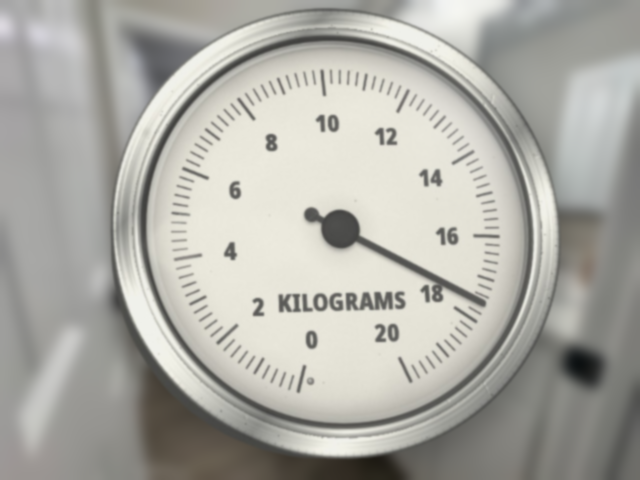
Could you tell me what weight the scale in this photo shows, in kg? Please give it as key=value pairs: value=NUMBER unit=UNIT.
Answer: value=17.6 unit=kg
